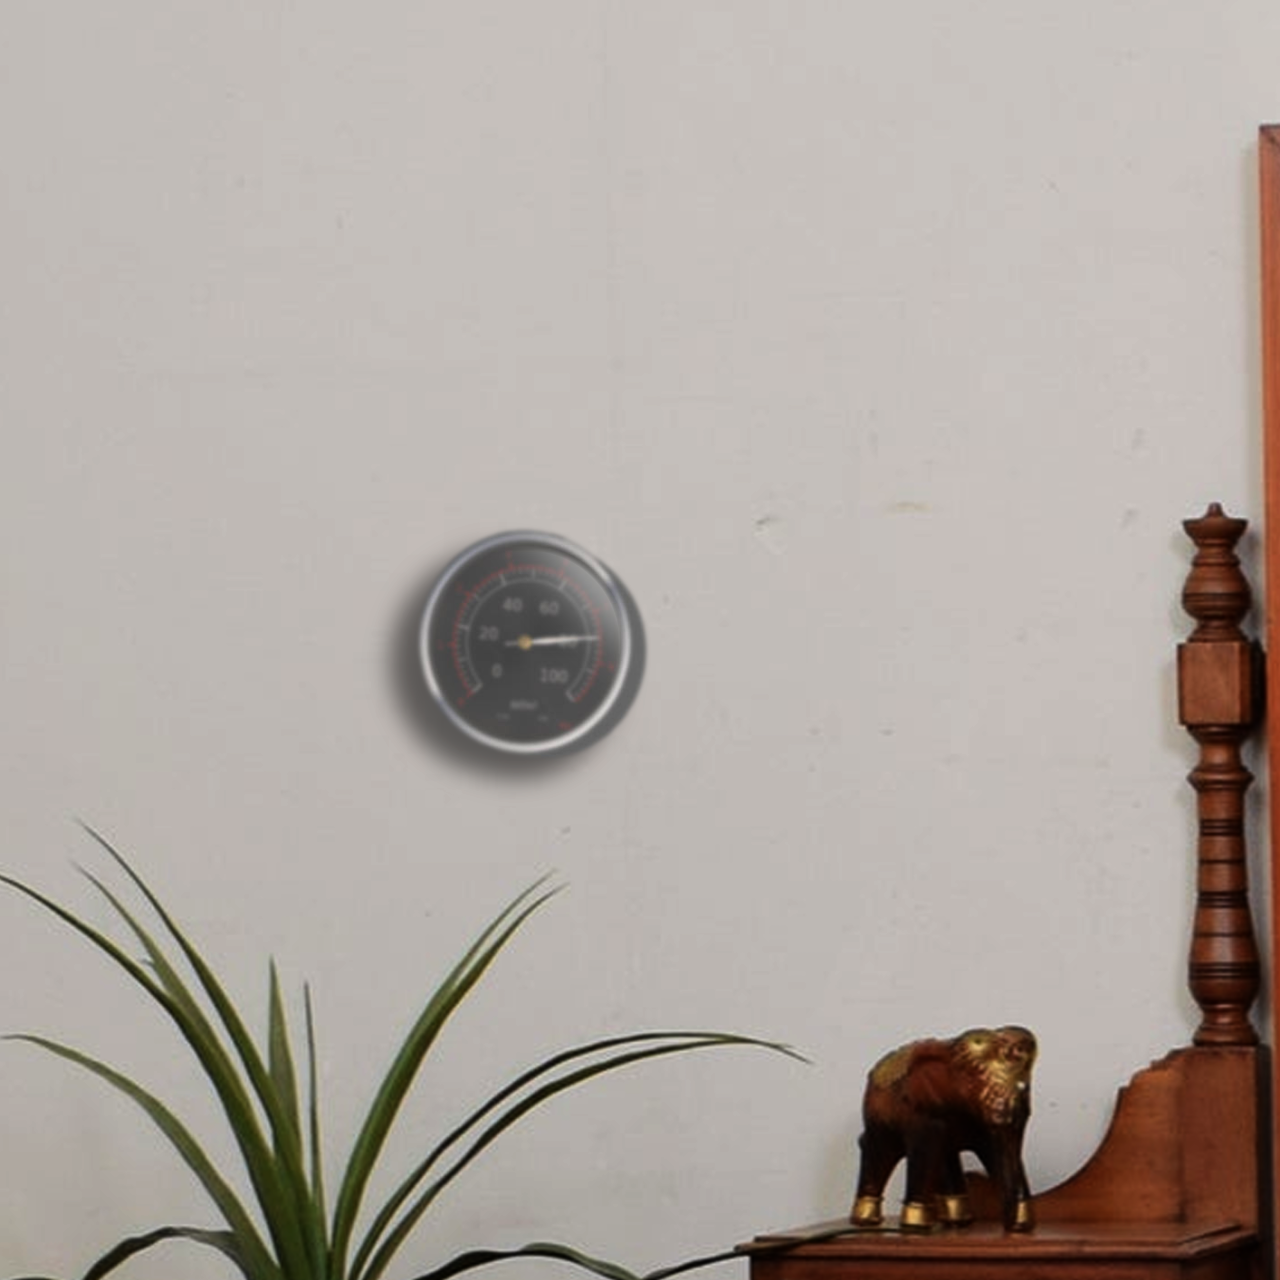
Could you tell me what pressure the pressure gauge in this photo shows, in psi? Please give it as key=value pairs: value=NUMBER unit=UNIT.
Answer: value=80 unit=psi
